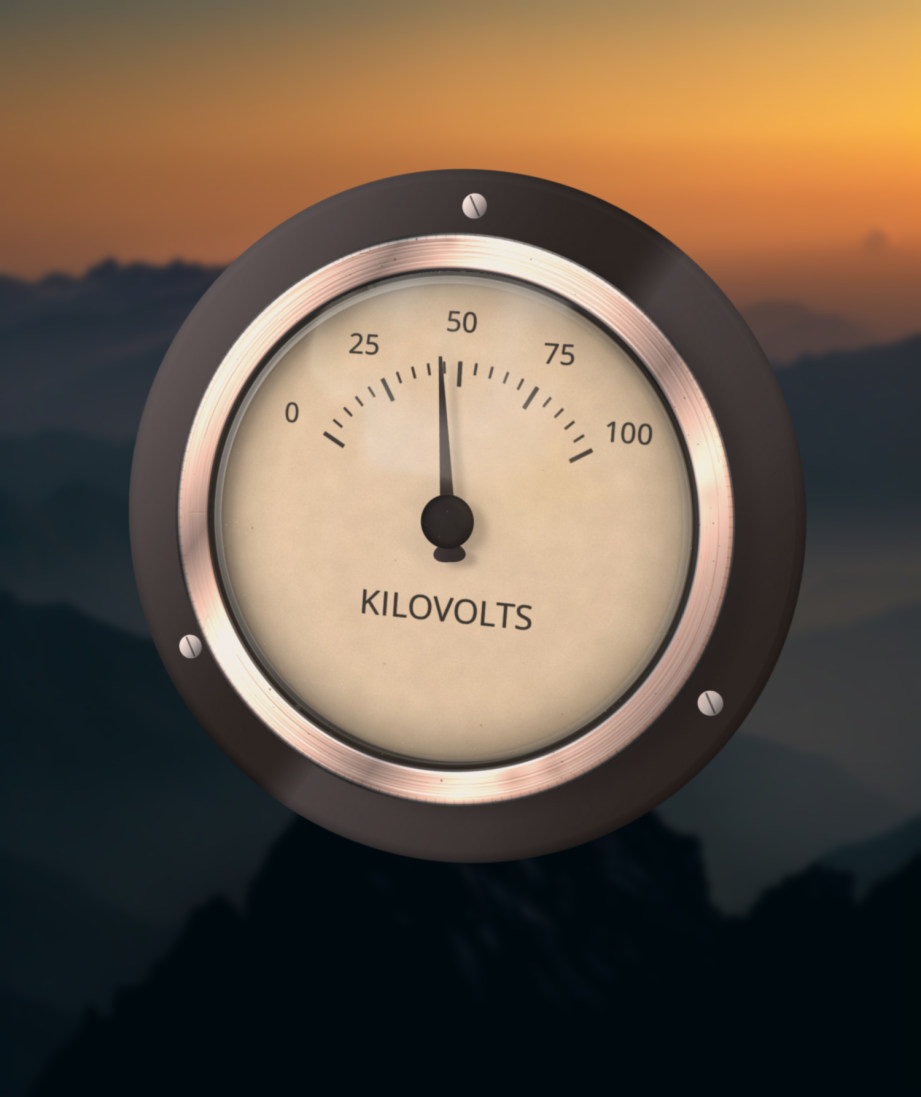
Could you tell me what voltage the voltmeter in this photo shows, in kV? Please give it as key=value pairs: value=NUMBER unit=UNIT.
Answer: value=45 unit=kV
